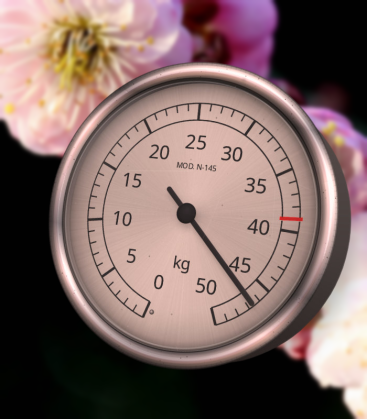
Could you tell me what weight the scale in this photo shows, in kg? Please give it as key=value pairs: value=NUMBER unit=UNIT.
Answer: value=46.5 unit=kg
